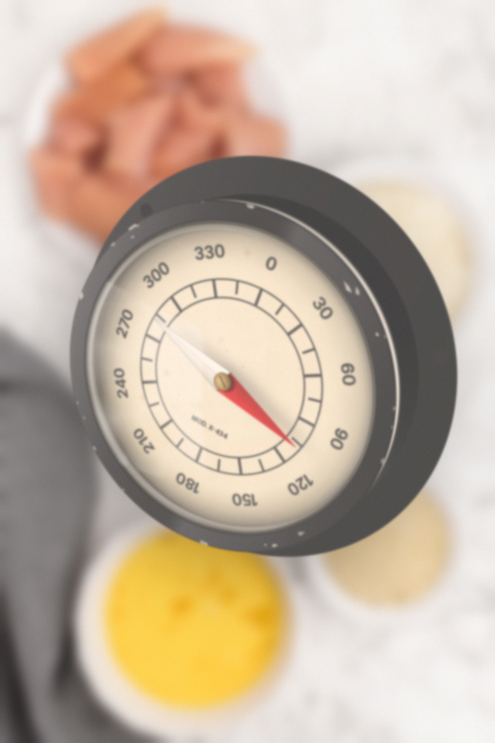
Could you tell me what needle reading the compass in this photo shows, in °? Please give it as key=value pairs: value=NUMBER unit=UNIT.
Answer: value=105 unit=°
